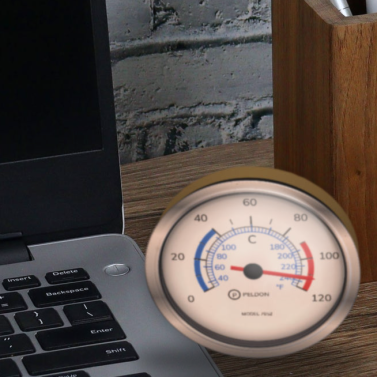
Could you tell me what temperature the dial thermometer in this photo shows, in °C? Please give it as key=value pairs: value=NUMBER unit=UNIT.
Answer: value=110 unit=°C
